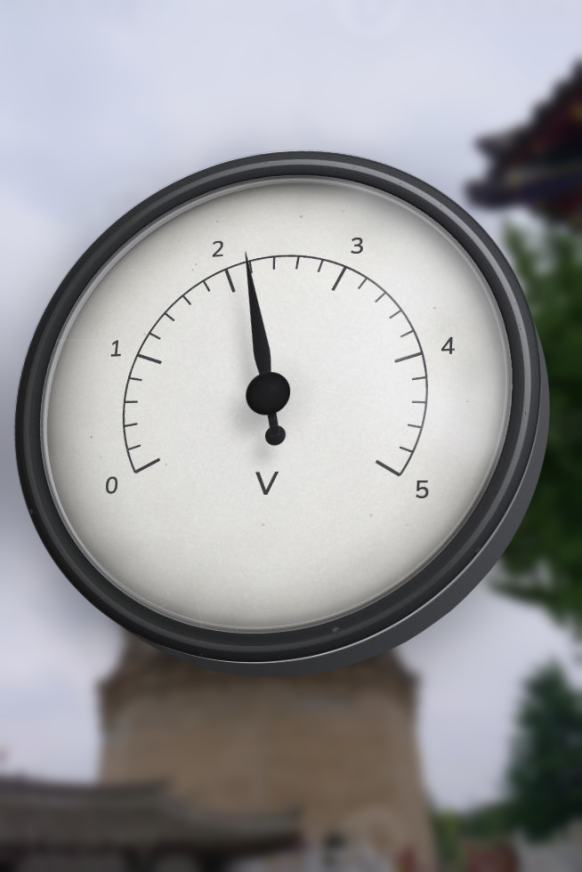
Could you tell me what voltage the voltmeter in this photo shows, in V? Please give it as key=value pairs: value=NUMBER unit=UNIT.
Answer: value=2.2 unit=V
